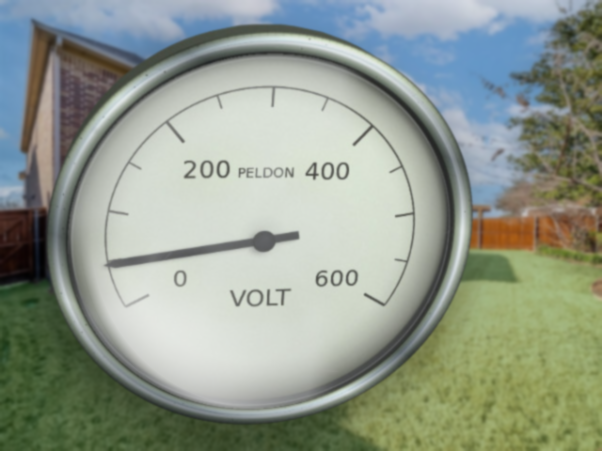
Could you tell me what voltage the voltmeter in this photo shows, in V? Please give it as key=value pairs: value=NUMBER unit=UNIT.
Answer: value=50 unit=V
